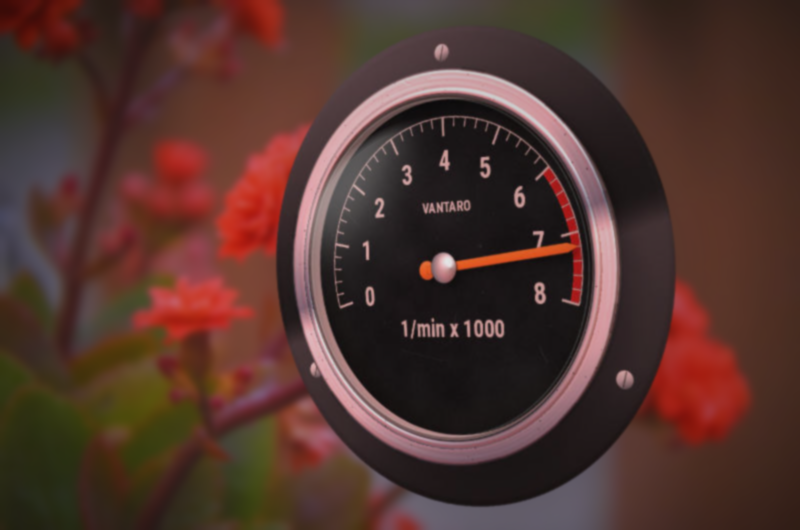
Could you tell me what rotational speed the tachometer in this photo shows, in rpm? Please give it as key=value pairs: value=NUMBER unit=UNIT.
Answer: value=7200 unit=rpm
